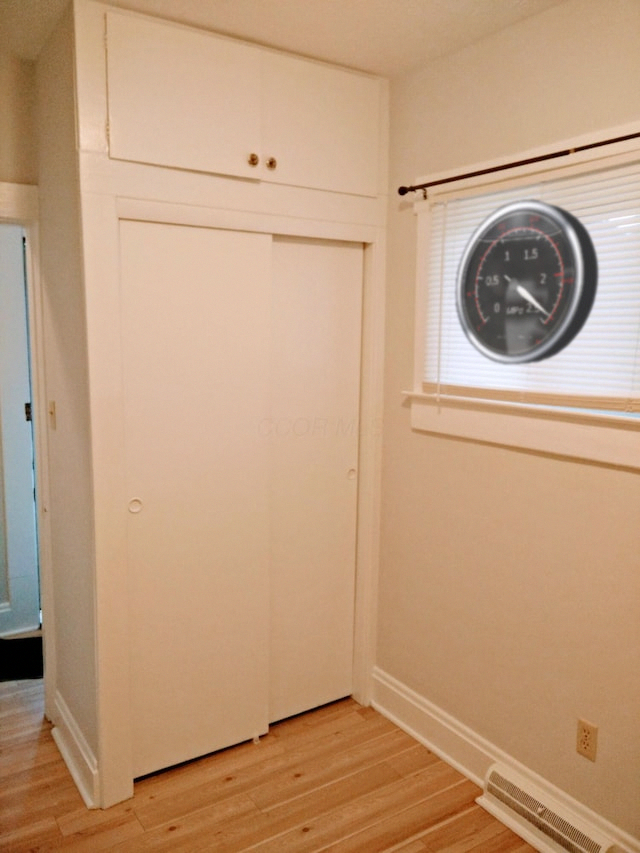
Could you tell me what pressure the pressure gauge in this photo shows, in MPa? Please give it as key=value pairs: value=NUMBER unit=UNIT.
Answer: value=2.4 unit=MPa
